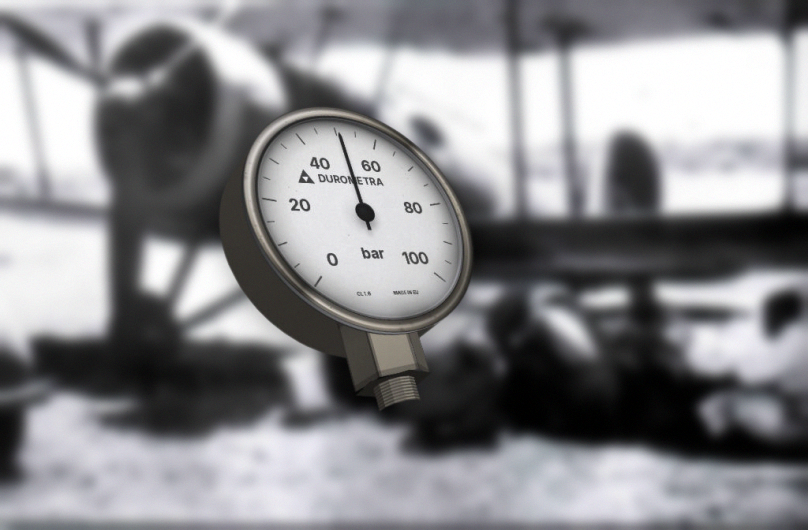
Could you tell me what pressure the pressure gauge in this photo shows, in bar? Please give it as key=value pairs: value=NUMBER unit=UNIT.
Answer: value=50 unit=bar
